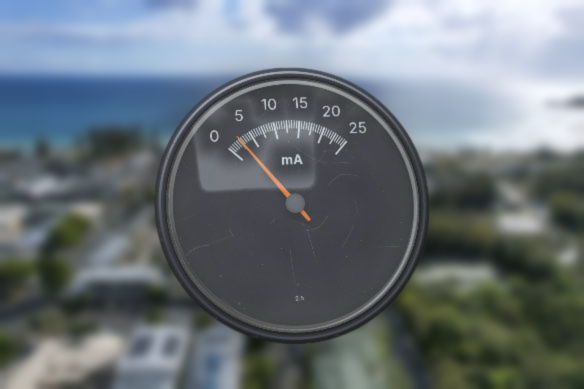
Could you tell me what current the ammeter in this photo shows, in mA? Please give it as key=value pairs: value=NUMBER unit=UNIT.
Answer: value=2.5 unit=mA
